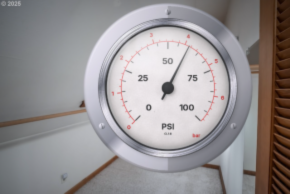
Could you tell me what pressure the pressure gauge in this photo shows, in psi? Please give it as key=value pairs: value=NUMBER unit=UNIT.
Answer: value=60 unit=psi
